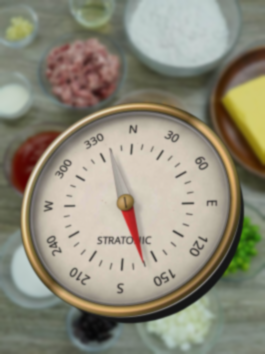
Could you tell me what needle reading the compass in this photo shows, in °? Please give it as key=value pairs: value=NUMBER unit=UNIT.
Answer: value=160 unit=°
